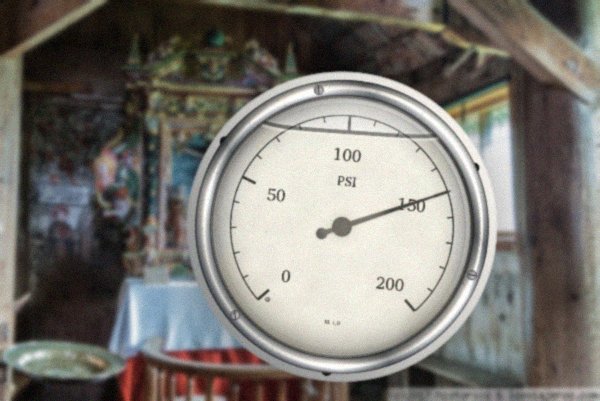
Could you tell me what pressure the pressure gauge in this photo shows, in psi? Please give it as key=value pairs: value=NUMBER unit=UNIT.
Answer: value=150 unit=psi
